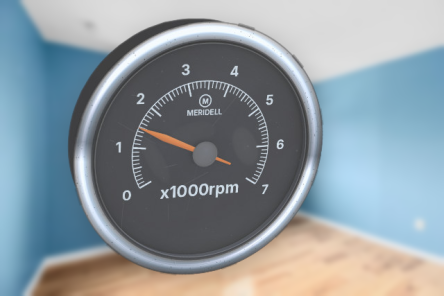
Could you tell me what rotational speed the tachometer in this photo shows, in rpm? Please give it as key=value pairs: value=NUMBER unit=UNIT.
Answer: value=1500 unit=rpm
